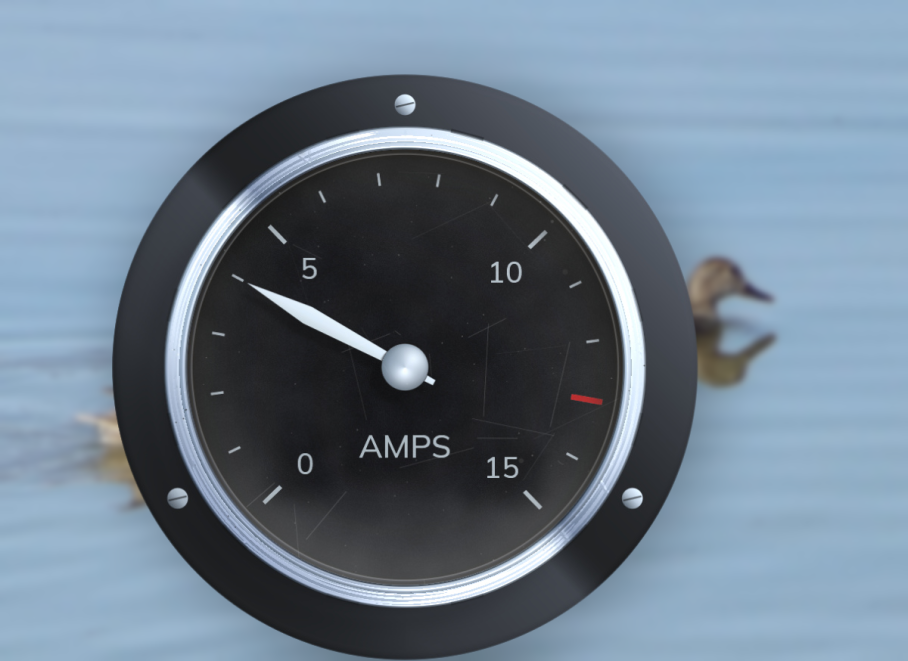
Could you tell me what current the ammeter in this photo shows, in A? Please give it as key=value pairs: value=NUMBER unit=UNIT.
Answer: value=4 unit=A
